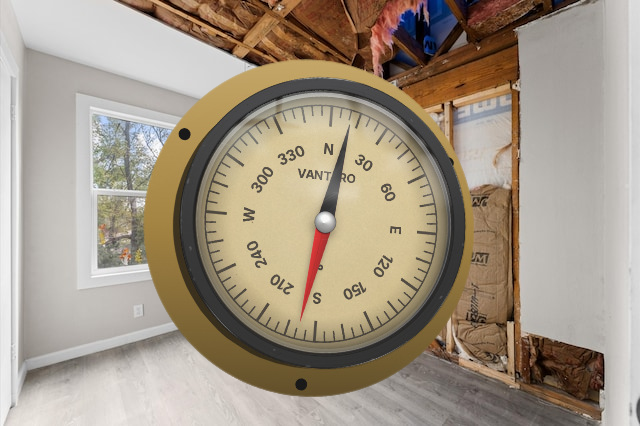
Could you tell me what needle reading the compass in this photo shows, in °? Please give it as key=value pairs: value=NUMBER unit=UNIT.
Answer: value=190 unit=°
